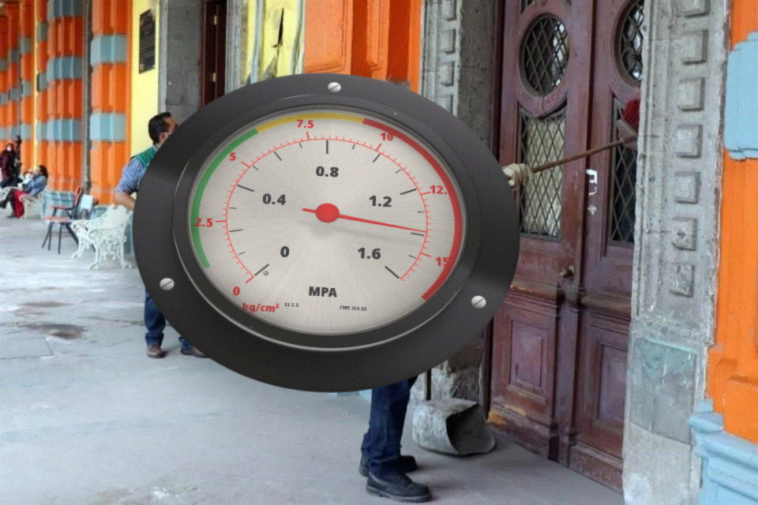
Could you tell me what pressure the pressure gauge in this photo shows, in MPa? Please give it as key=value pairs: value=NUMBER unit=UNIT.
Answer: value=1.4 unit=MPa
